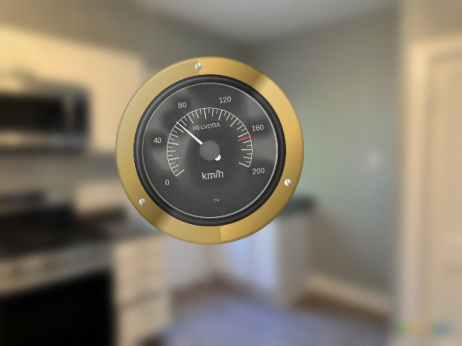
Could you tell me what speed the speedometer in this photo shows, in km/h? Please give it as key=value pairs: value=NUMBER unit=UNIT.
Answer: value=65 unit=km/h
